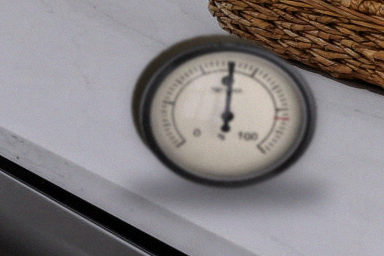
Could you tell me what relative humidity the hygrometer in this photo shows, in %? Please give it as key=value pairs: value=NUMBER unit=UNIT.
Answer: value=50 unit=%
